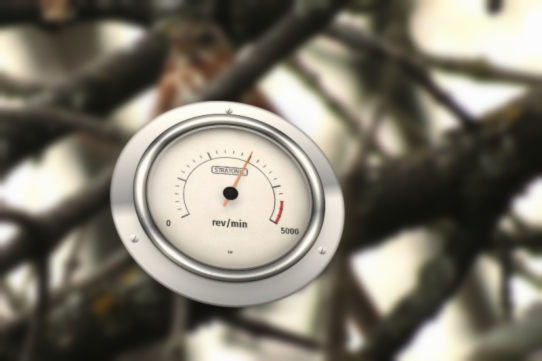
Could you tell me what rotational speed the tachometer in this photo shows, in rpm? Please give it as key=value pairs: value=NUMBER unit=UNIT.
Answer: value=3000 unit=rpm
